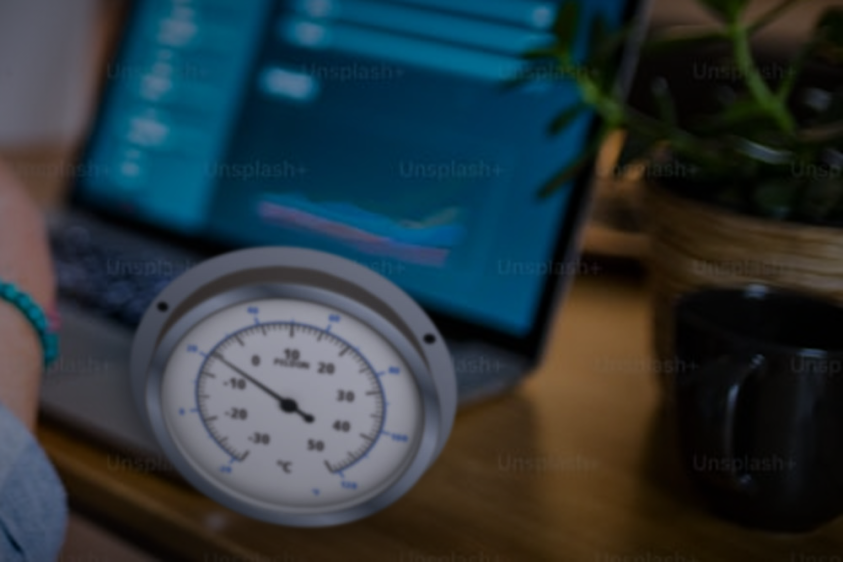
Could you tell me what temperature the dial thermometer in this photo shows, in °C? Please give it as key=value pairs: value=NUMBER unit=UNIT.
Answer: value=-5 unit=°C
